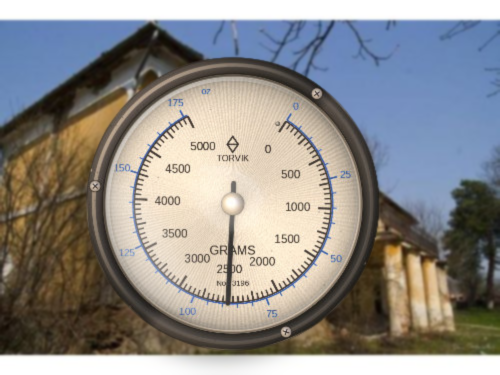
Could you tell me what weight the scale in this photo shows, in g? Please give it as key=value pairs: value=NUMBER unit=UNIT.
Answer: value=2500 unit=g
